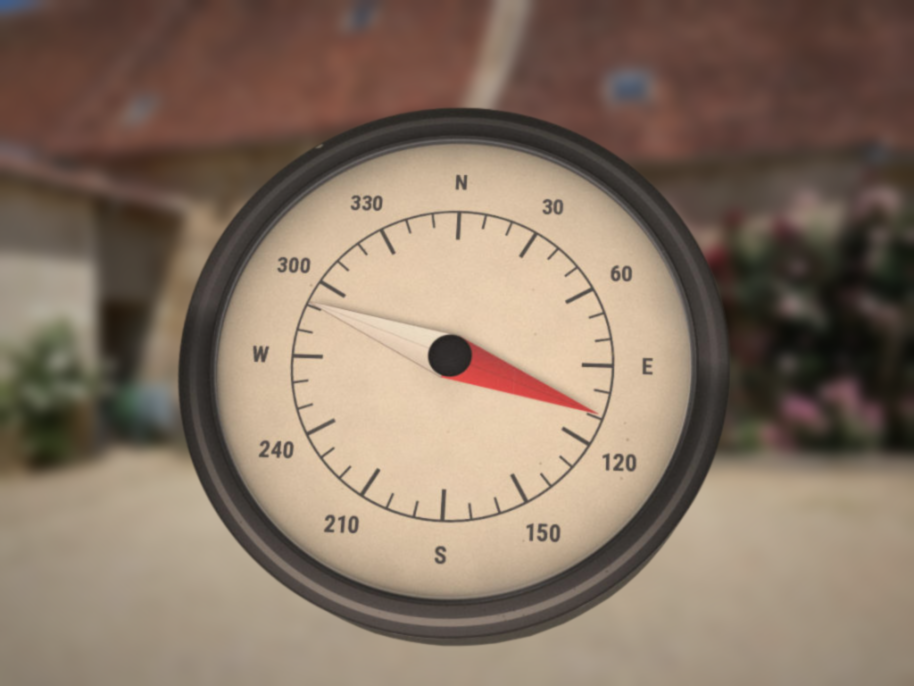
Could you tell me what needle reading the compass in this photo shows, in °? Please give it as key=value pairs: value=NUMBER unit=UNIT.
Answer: value=110 unit=°
